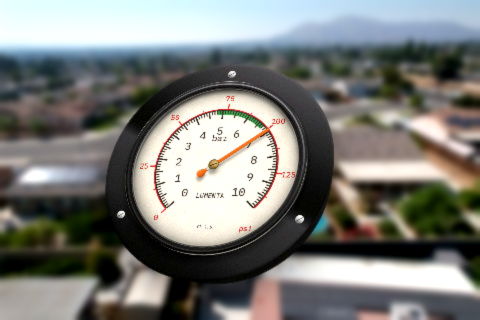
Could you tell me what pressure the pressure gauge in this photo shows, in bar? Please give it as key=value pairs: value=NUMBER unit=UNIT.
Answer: value=7 unit=bar
